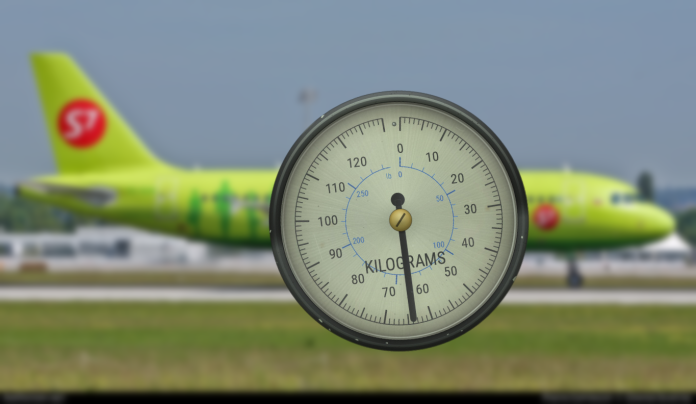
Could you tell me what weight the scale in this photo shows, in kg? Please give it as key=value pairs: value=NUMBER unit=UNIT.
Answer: value=64 unit=kg
